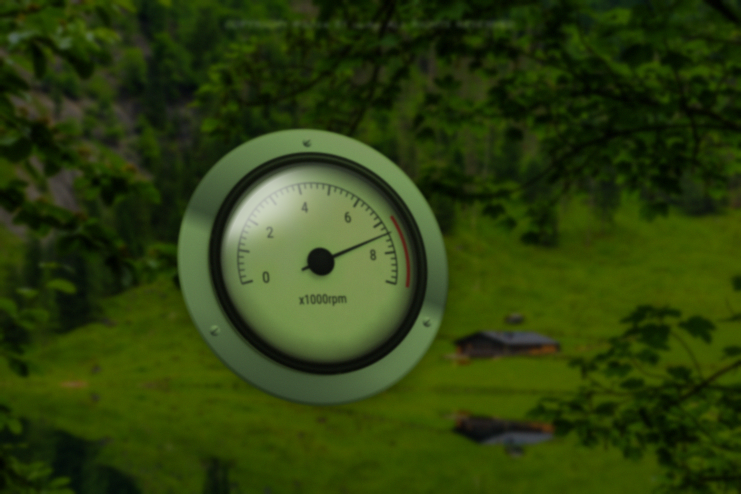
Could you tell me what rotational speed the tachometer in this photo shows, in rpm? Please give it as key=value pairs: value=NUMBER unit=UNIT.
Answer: value=7400 unit=rpm
